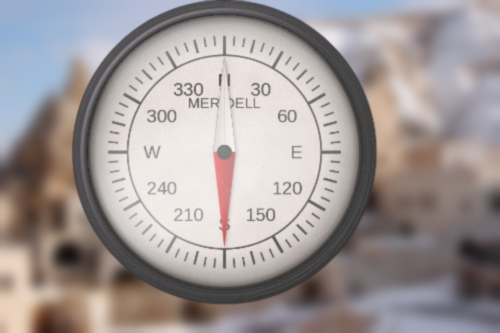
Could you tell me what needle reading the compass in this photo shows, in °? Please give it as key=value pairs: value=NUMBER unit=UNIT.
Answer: value=180 unit=°
